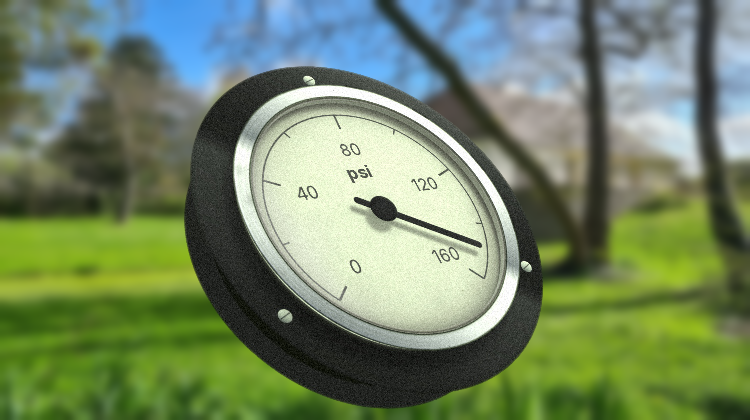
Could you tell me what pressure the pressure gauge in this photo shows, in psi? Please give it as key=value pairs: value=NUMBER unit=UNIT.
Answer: value=150 unit=psi
